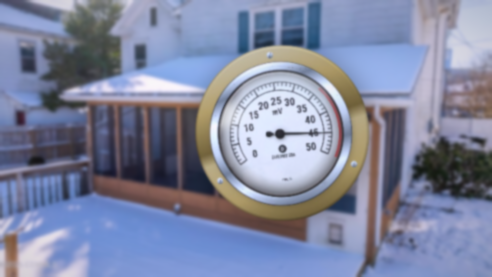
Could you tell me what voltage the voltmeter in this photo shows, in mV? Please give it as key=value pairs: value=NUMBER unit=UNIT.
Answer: value=45 unit=mV
